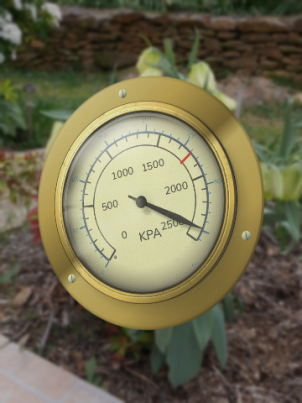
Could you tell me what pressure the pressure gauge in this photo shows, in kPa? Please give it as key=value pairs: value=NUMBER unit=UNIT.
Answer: value=2400 unit=kPa
